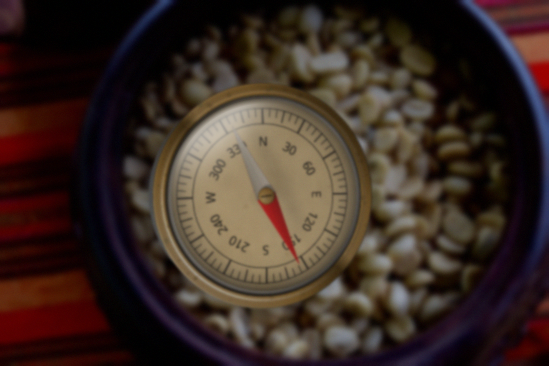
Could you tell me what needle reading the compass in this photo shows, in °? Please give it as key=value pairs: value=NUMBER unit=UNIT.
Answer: value=155 unit=°
